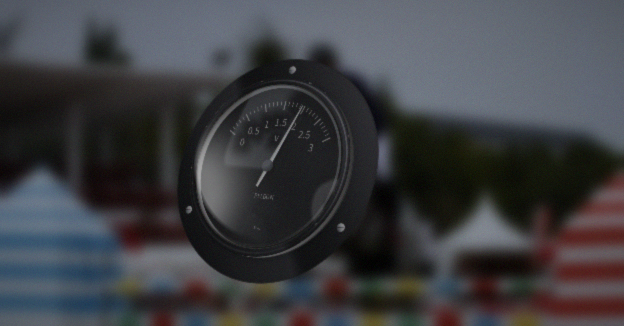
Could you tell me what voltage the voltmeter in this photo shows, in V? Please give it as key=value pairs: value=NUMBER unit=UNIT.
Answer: value=2 unit=V
